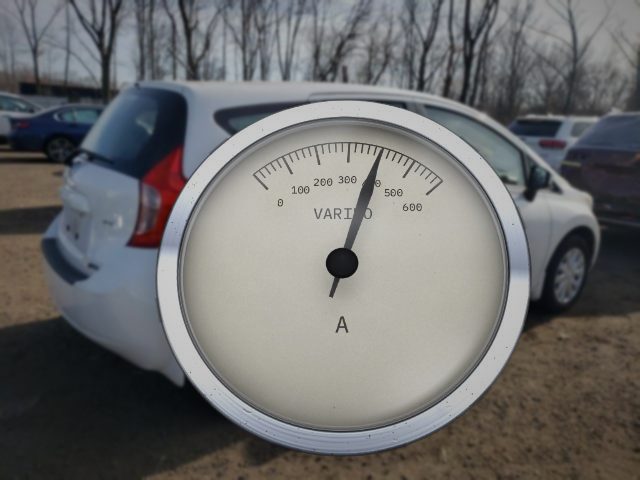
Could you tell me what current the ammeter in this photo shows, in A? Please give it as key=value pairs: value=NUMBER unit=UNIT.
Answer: value=400 unit=A
